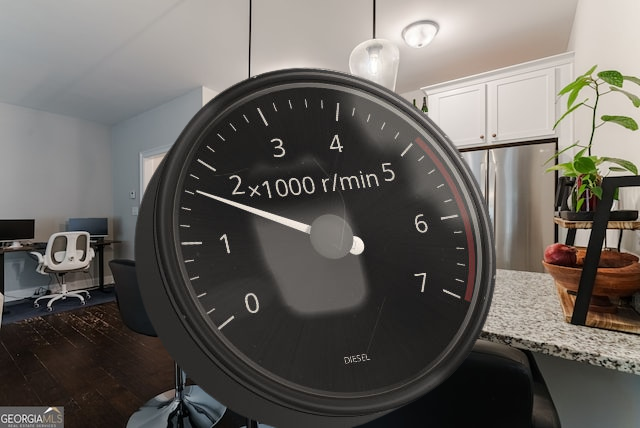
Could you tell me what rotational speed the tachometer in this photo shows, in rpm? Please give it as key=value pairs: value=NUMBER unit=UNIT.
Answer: value=1600 unit=rpm
